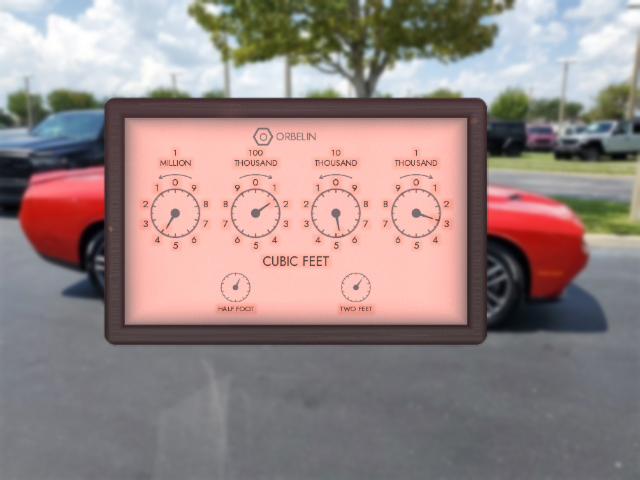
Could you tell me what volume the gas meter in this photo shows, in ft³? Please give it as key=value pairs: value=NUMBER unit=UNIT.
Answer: value=415300 unit=ft³
